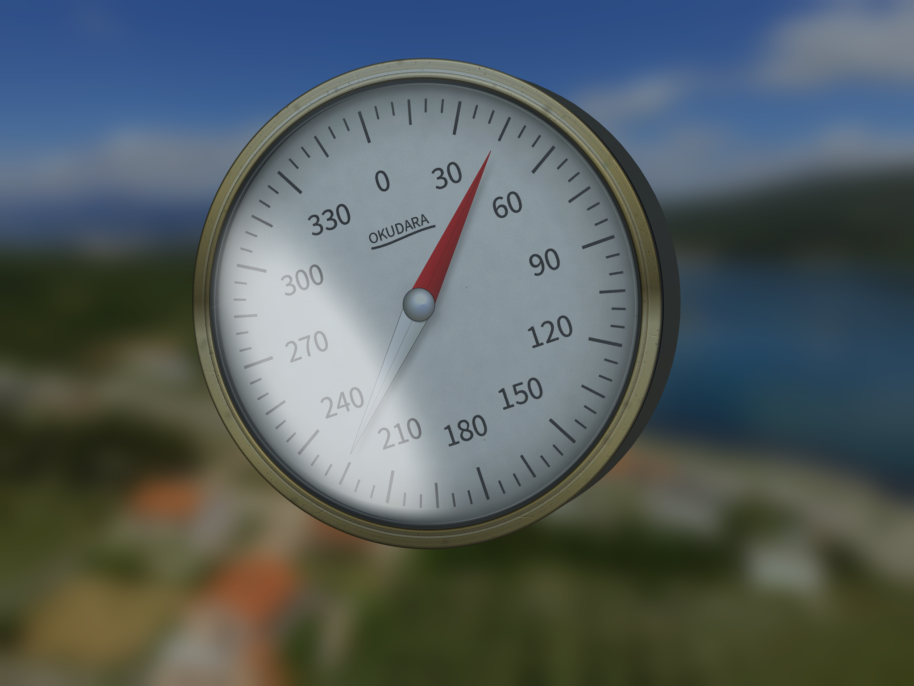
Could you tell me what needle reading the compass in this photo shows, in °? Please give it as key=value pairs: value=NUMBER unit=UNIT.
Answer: value=45 unit=°
